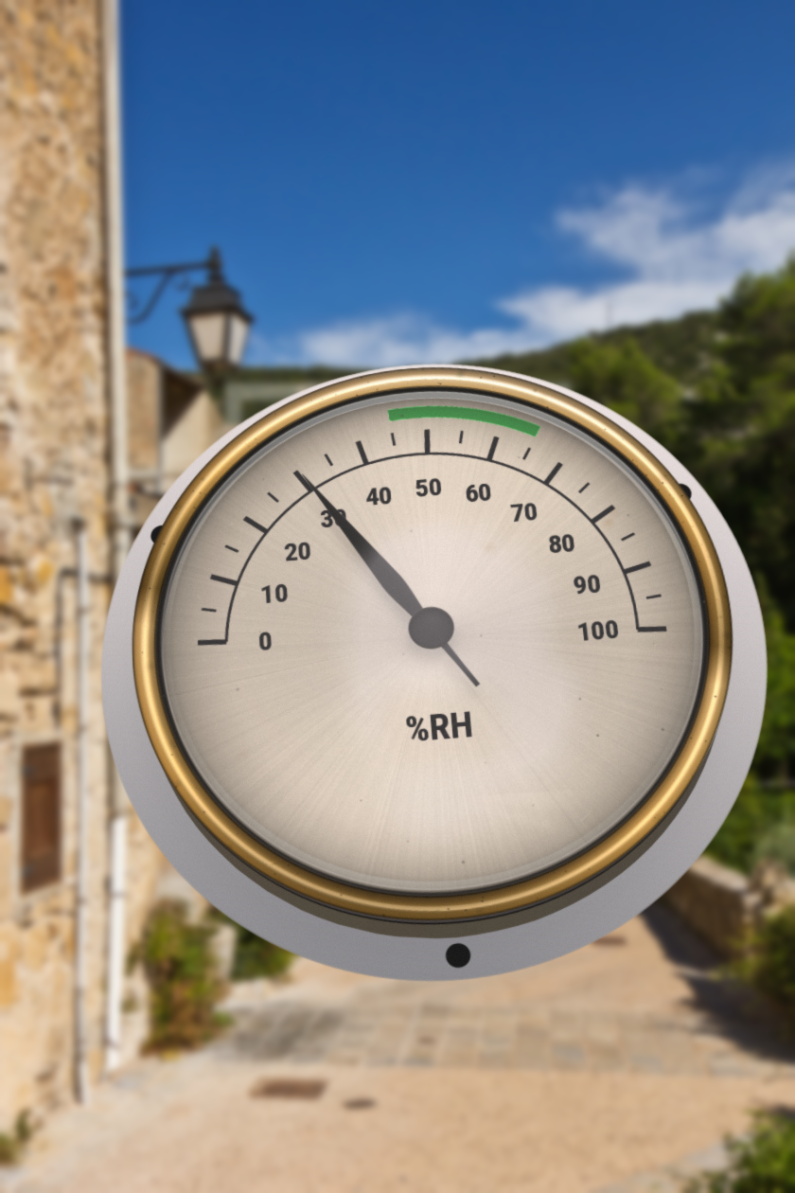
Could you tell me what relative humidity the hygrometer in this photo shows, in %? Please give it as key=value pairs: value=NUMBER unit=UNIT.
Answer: value=30 unit=%
